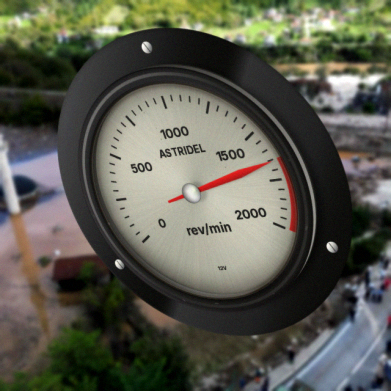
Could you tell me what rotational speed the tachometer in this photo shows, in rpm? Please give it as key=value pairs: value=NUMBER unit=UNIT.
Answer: value=1650 unit=rpm
